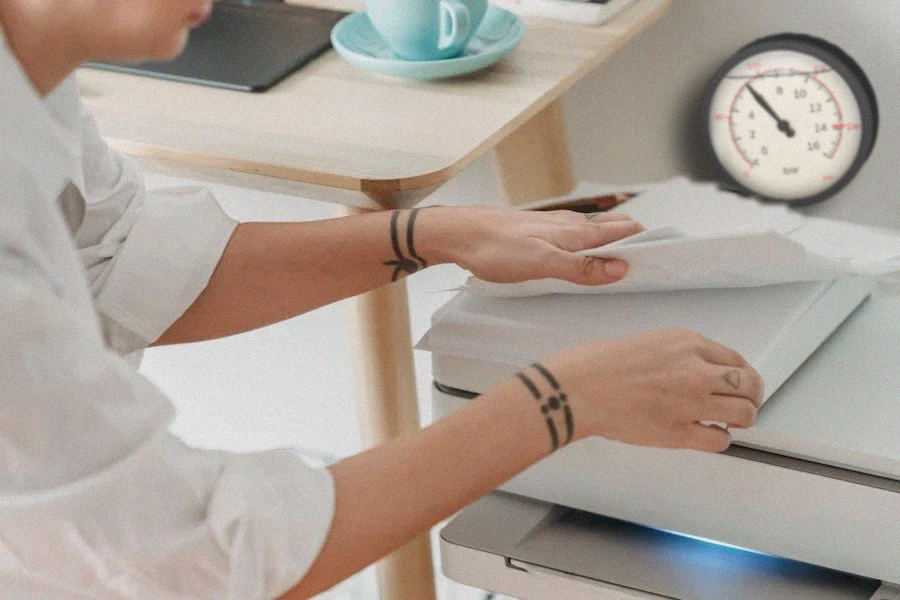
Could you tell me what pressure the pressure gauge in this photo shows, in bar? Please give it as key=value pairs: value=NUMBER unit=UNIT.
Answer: value=6 unit=bar
